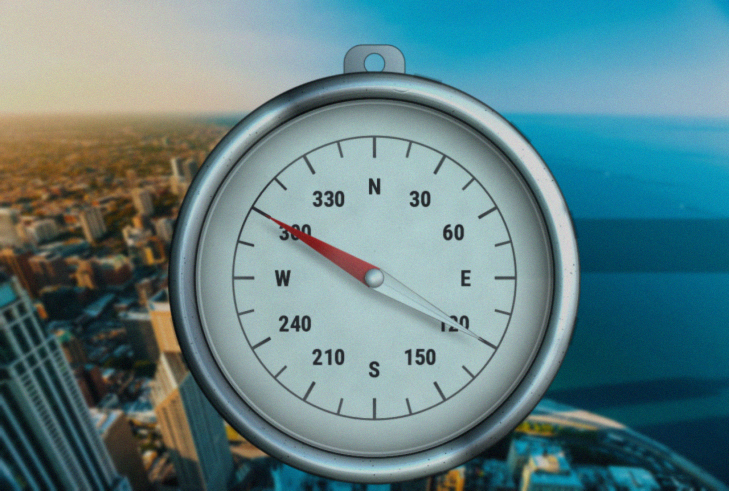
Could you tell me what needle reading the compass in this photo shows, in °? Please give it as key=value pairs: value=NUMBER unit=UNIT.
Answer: value=300 unit=°
